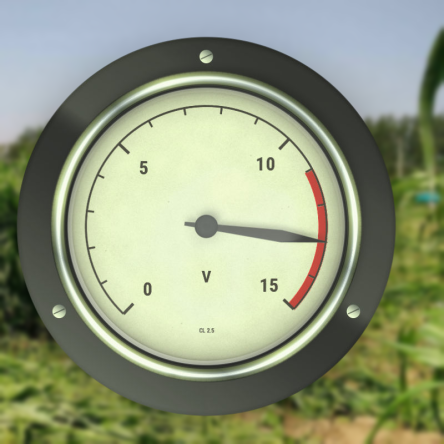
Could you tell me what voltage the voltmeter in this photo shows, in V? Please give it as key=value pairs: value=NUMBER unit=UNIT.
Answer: value=13 unit=V
